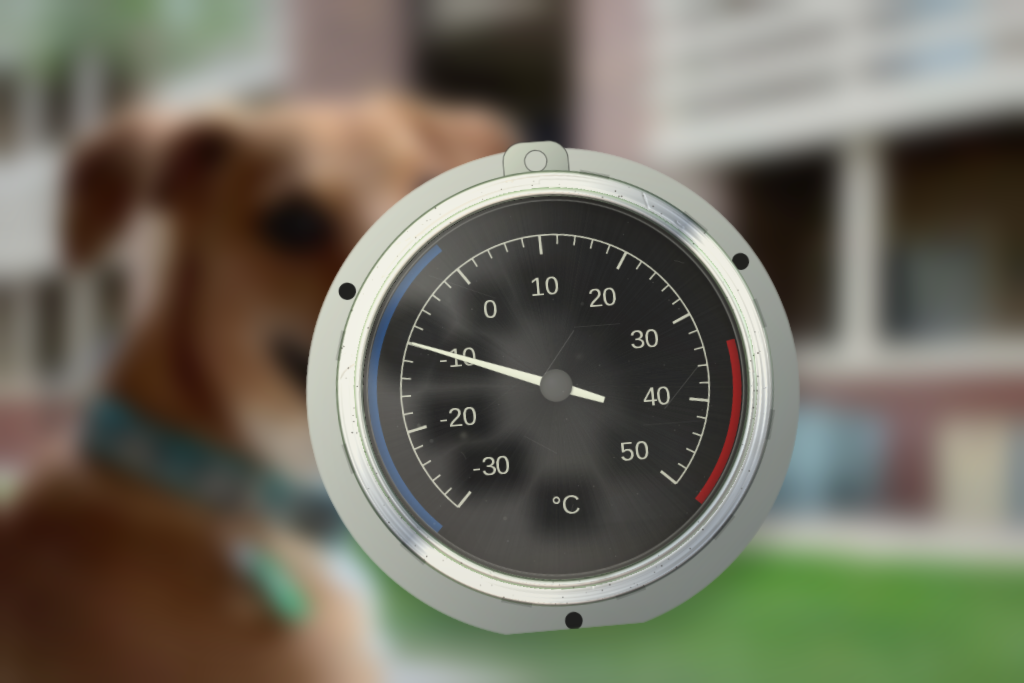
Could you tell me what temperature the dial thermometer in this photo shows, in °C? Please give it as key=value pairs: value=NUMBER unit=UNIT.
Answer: value=-10 unit=°C
